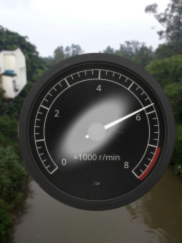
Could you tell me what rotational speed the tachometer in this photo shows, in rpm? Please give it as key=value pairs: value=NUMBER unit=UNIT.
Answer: value=5800 unit=rpm
